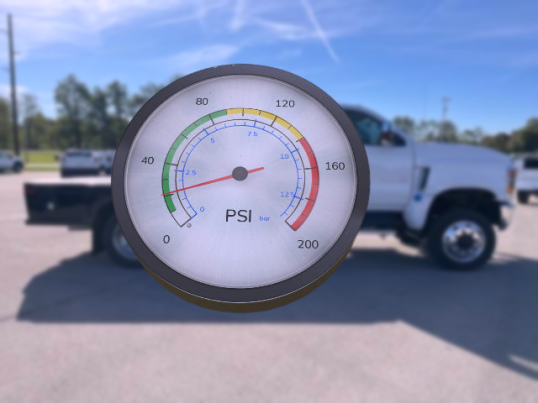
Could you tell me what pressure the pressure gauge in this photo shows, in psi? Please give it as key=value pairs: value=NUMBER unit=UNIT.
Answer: value=20 unit=psi
